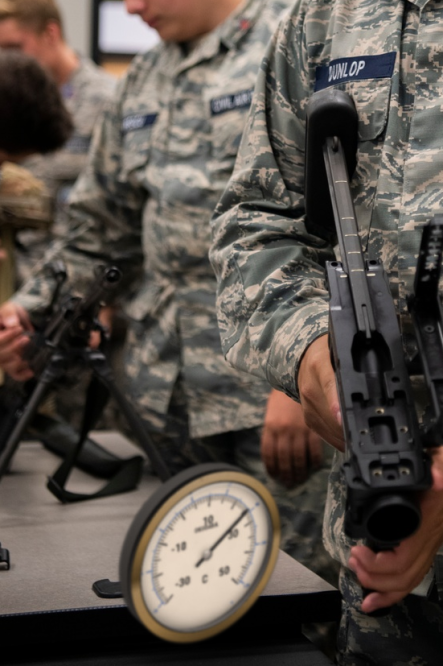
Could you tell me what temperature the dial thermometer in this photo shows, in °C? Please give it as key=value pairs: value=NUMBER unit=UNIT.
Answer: value=25 unit=°C
